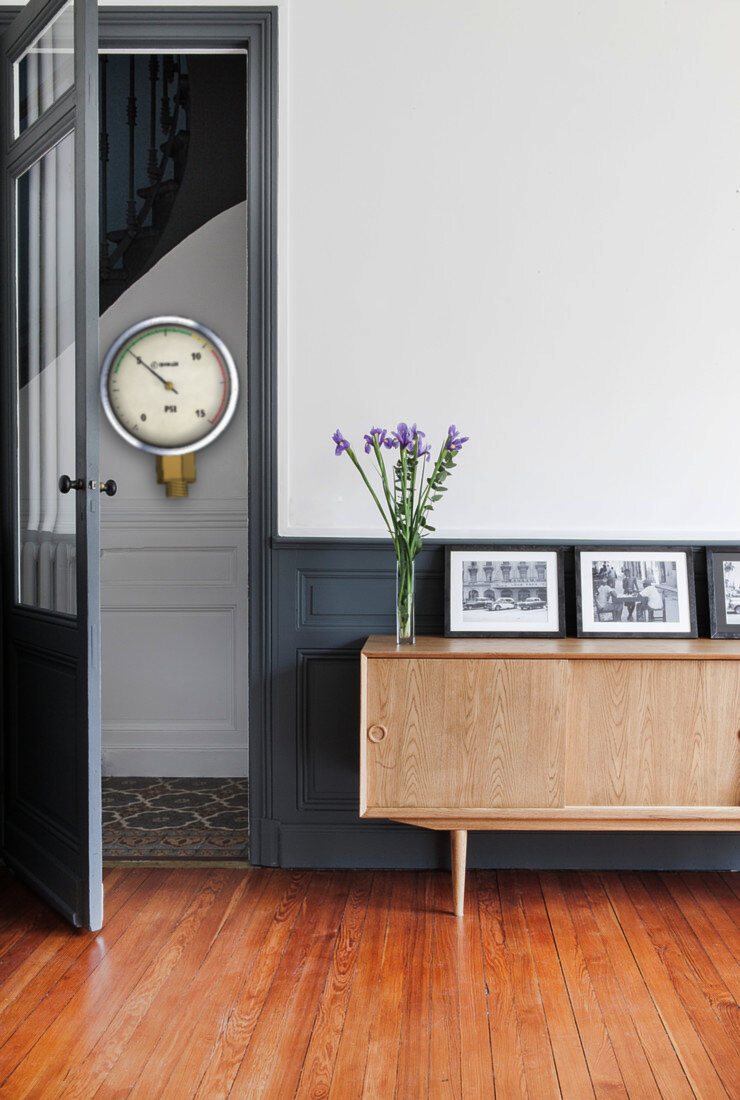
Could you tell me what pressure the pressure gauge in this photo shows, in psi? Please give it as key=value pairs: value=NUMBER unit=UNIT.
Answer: value=5 unit=psi
